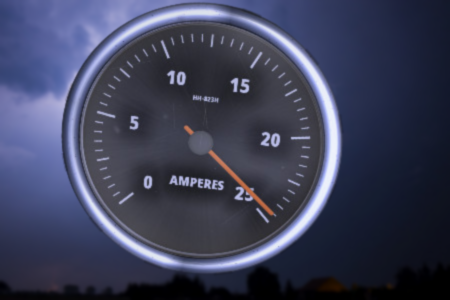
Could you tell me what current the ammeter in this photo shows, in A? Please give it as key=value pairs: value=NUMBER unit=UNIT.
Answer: value=24.5 unit=A
